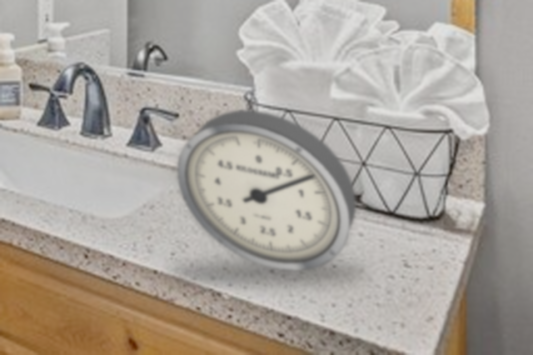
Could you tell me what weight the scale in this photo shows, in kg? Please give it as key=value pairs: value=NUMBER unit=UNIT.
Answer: value=0.75 unit=kg
